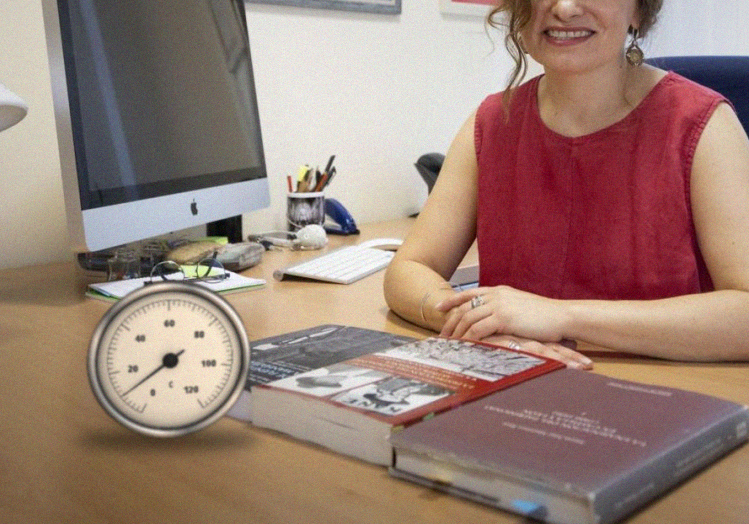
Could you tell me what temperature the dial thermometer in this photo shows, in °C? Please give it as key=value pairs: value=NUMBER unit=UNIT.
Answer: value=10 unit=°C
